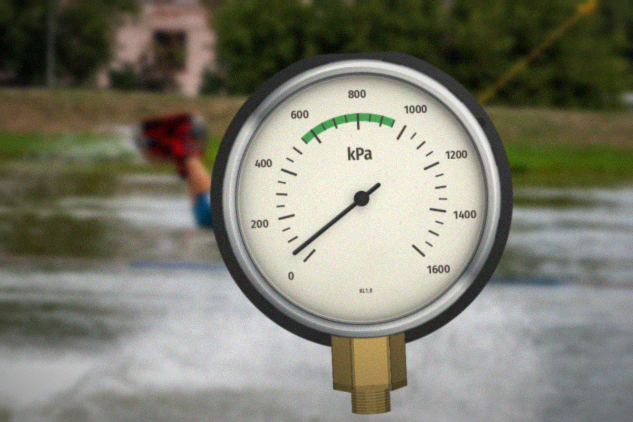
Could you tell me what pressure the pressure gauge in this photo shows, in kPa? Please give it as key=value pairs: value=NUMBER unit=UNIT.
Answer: value=50 unit=kPa
